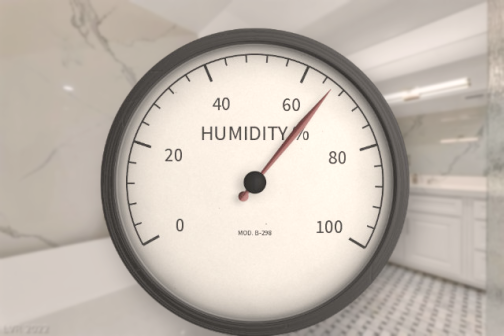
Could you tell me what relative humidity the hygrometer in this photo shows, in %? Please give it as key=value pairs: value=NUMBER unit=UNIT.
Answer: value=66 unit=%
